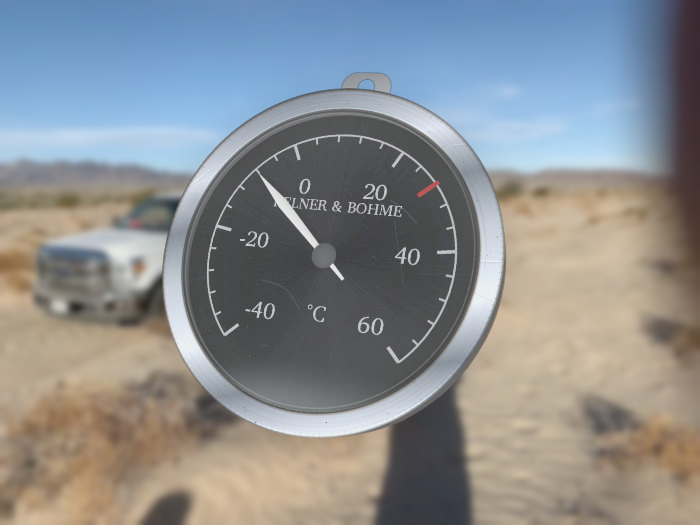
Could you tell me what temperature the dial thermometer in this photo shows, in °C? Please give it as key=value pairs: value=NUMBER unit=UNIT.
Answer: value=-8 unit=°C
